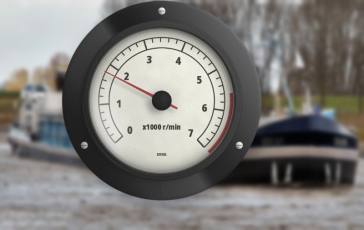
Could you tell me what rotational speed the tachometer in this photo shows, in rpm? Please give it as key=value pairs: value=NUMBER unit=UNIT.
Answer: value=1800 unit=rpm
